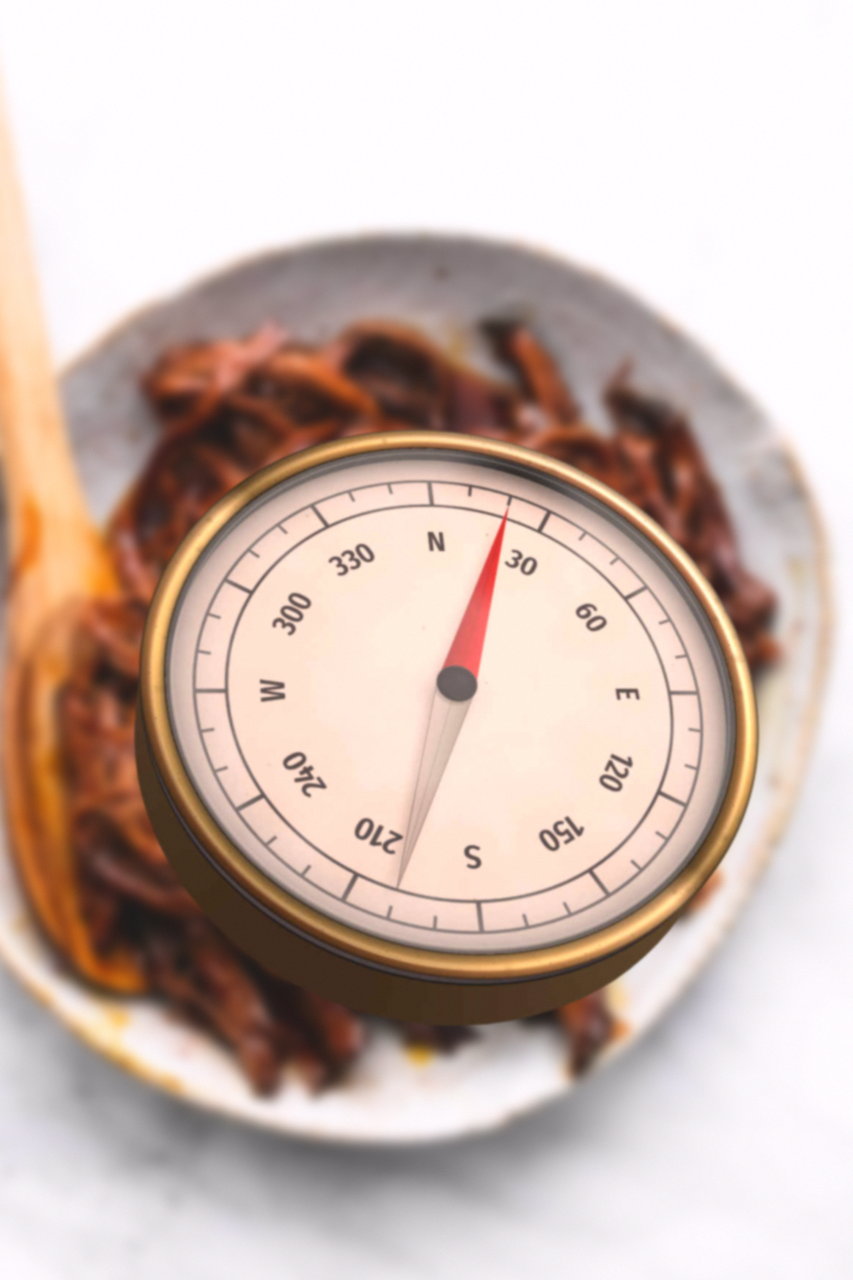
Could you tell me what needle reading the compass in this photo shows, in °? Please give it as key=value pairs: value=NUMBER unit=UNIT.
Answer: value=20 unit=°
